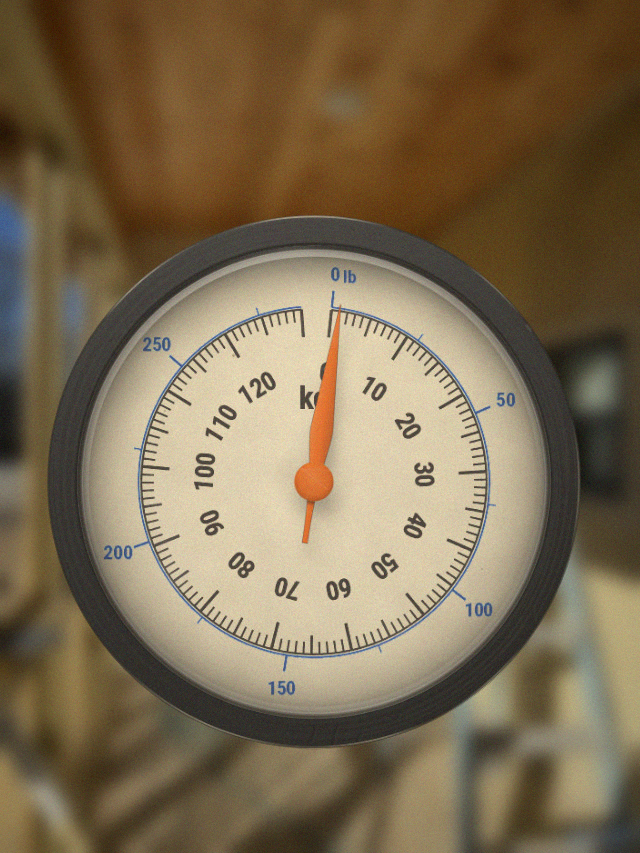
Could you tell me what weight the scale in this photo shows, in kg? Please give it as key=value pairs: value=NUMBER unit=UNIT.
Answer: value=1 unit=kg
